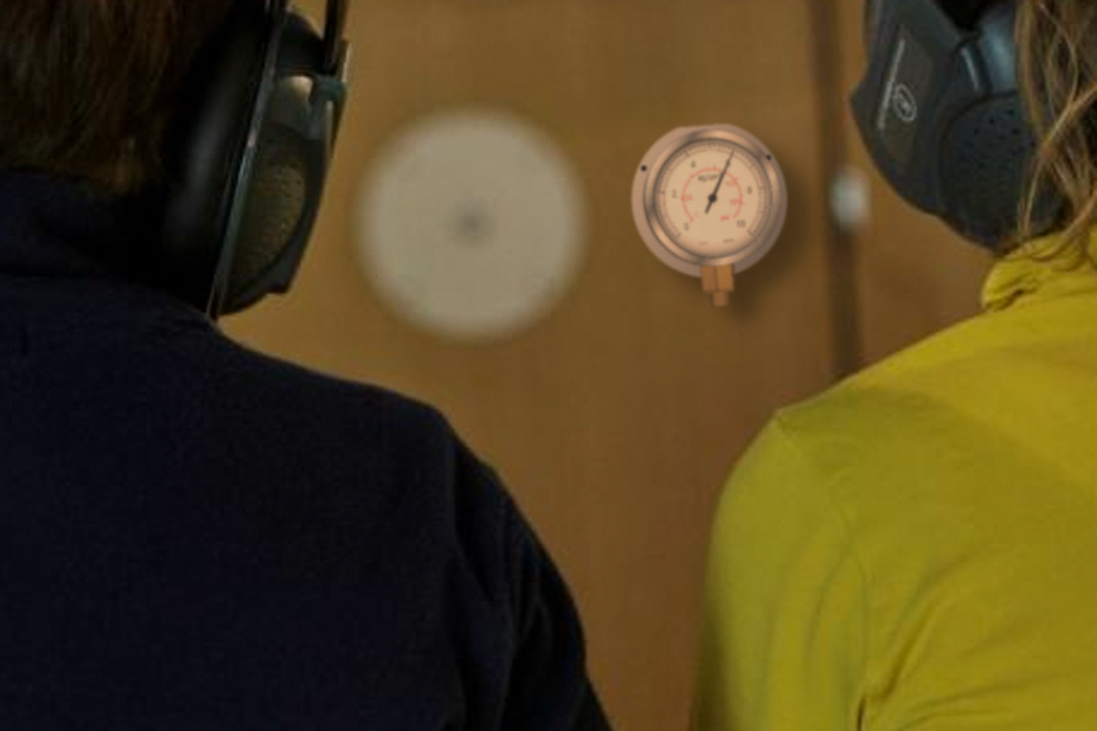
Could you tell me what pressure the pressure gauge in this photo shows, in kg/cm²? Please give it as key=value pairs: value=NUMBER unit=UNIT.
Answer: value=6 unit=kg/cm²
